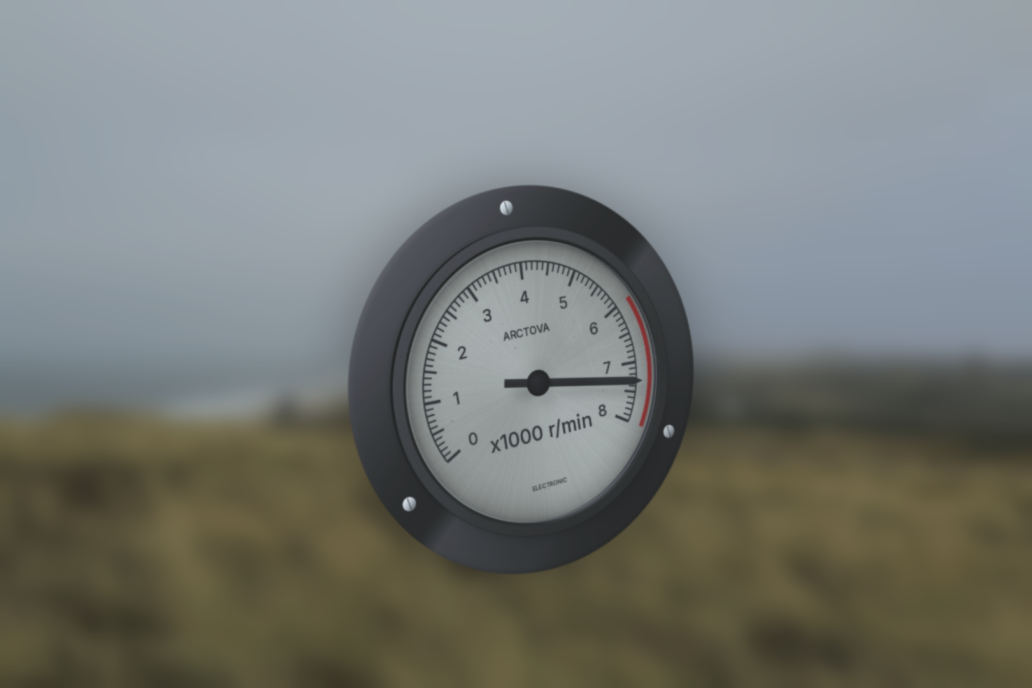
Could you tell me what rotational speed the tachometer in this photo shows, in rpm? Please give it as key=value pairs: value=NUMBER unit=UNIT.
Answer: value=7300 unit=rpm
